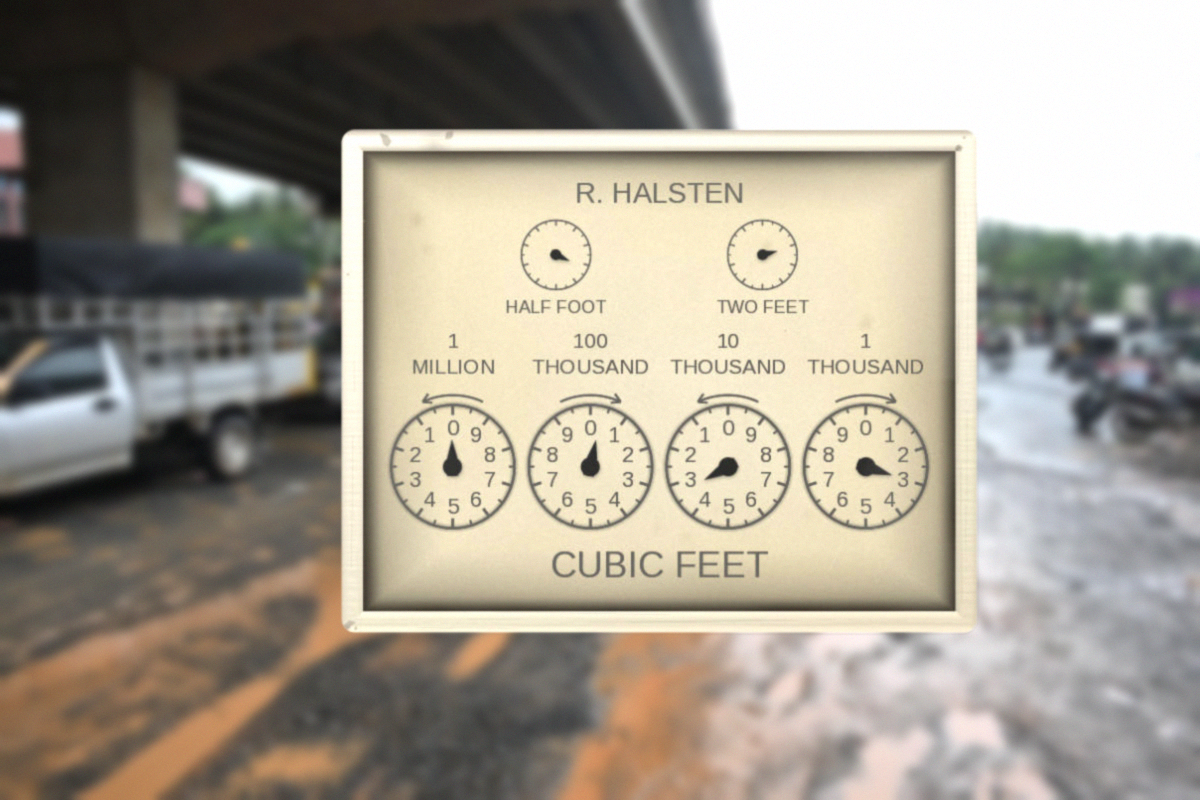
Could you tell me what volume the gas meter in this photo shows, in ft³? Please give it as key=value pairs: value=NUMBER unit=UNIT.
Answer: value=3300 unit=ft³
